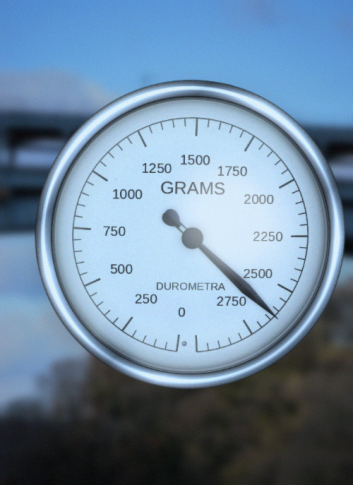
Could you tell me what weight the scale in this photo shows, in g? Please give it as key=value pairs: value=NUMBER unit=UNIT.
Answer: value=2625 unit=g
